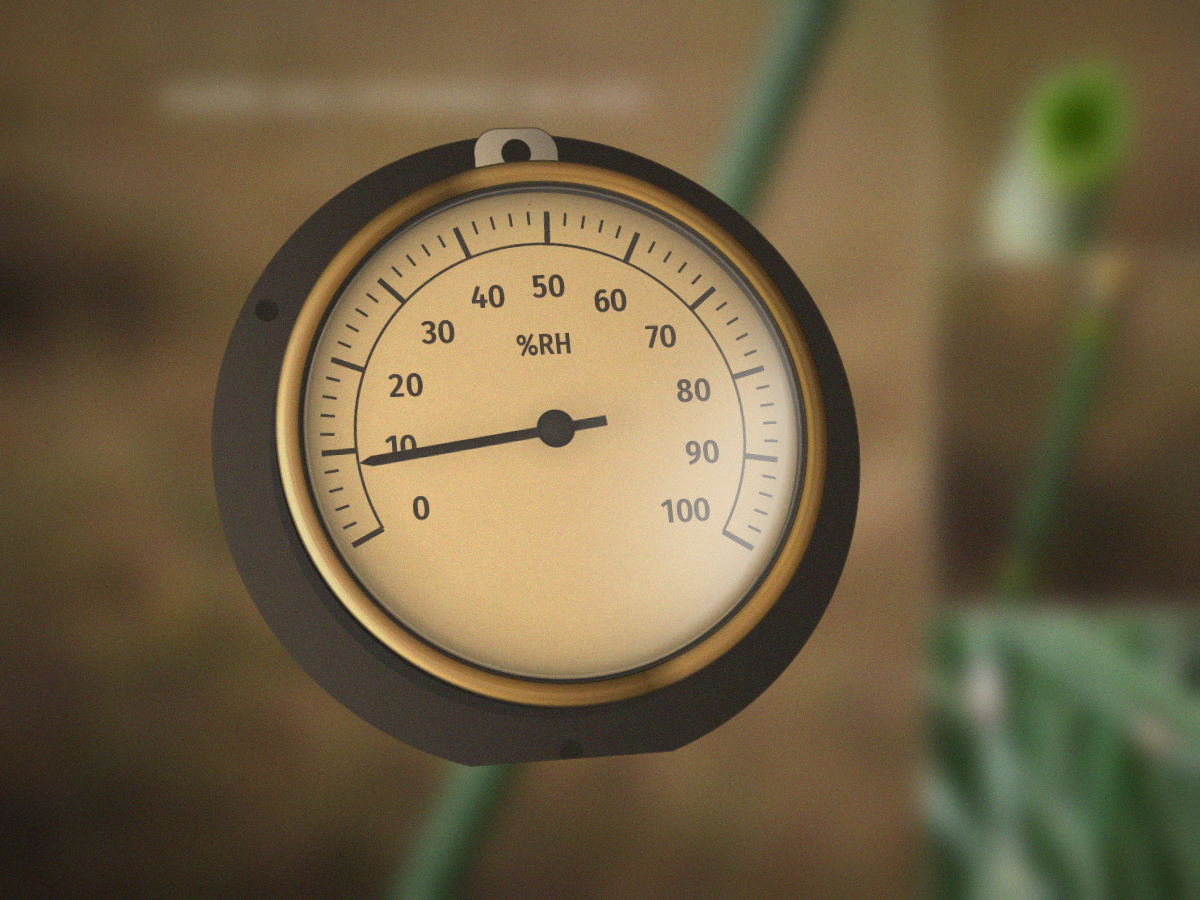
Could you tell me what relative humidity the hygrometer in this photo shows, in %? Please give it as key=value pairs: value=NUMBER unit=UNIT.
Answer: value=8 unit=%
